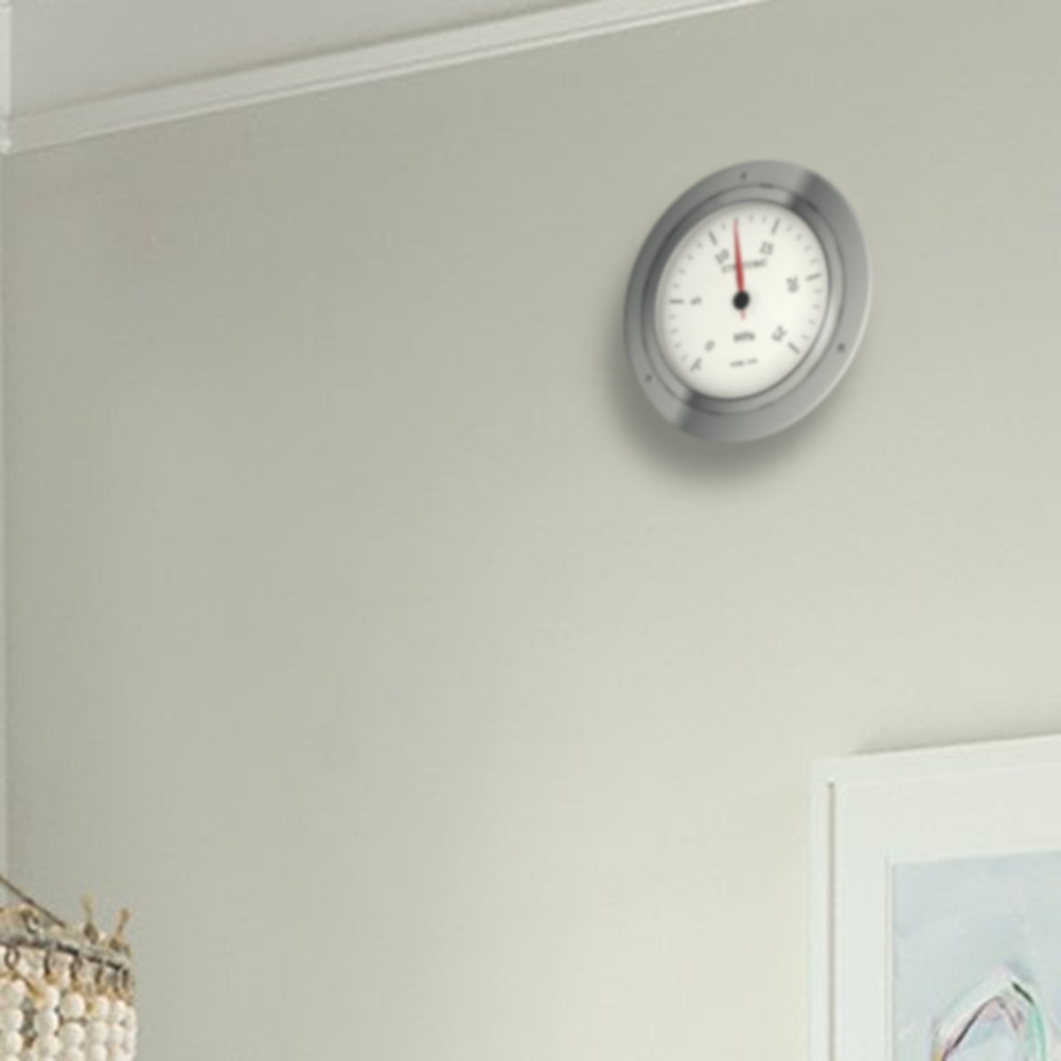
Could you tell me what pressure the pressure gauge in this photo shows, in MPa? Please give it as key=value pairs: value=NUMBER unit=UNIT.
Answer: value=12 unit=MPa
